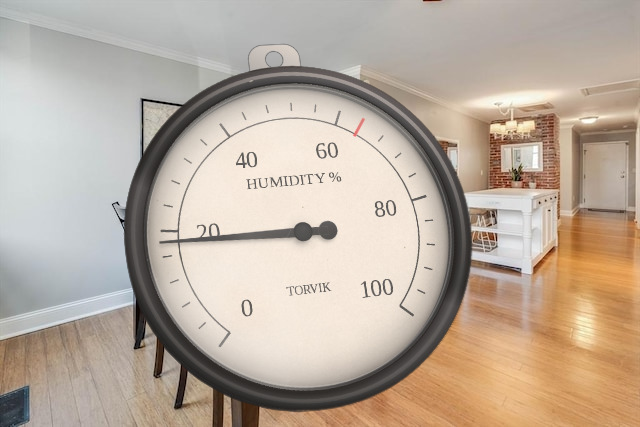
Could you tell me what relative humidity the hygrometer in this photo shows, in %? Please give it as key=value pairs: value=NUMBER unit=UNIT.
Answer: value=18 unit=%
